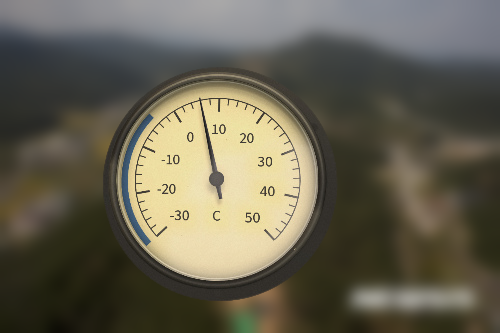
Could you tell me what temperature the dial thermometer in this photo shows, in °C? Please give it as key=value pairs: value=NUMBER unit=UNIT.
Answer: value=6 unit=°C
